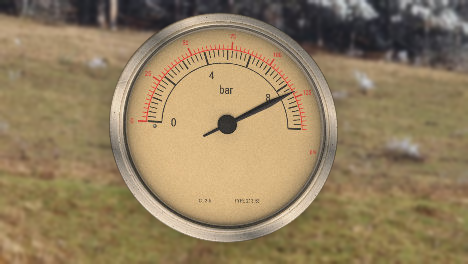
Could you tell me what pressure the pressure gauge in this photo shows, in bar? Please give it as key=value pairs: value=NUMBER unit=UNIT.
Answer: value=8.4 unit=bar
